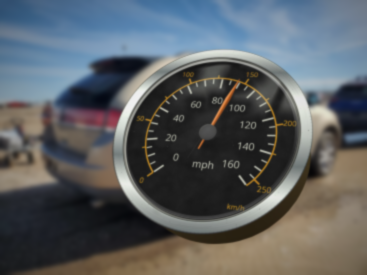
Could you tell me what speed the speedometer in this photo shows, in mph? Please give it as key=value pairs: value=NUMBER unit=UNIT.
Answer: value=90 unit=mph
